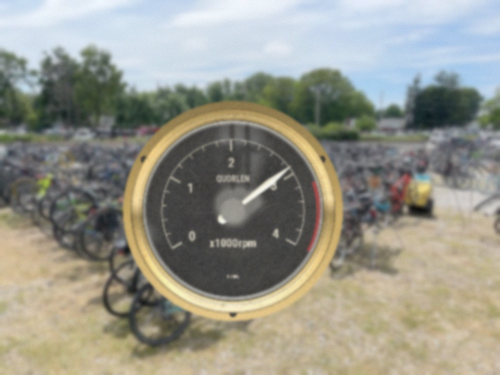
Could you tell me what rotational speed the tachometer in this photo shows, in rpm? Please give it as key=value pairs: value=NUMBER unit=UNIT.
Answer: value=2900 unit=rpm
